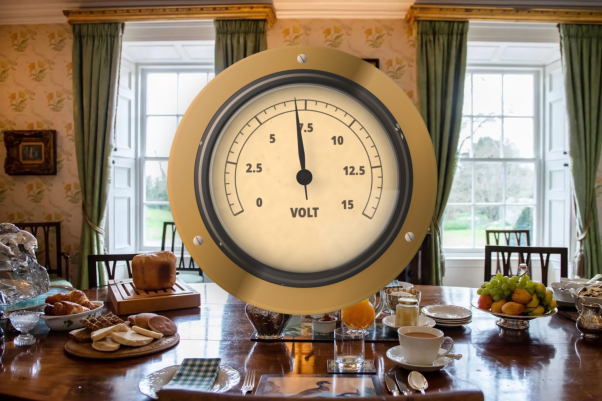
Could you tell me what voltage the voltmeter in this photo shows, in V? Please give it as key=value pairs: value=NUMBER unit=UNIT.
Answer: value=7 unit=V
